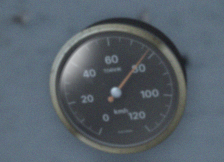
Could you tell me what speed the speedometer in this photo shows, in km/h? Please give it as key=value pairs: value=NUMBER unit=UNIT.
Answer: value=77.5 unit=km/h
